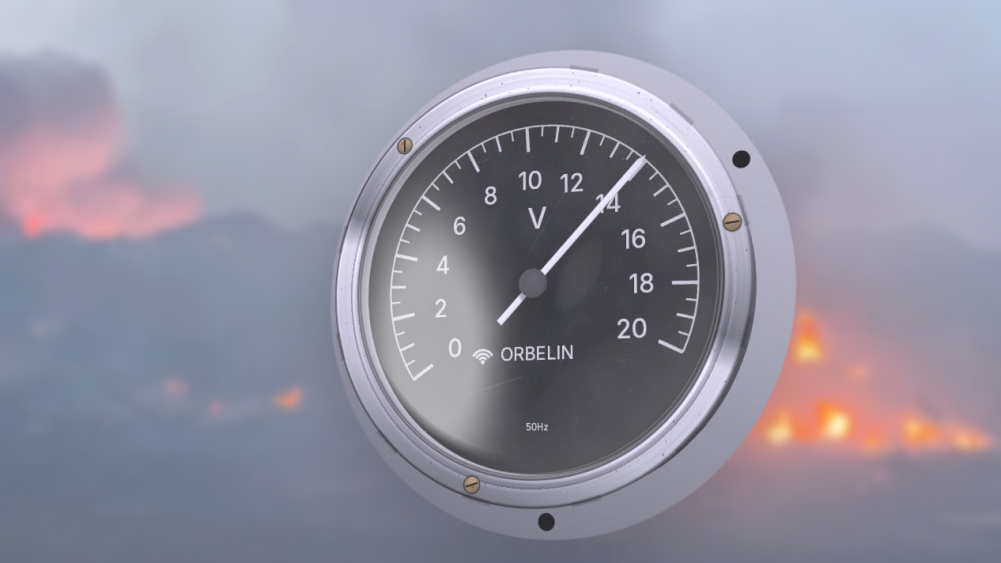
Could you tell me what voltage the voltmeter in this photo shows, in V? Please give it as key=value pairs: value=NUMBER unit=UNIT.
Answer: value=14 unit=V
